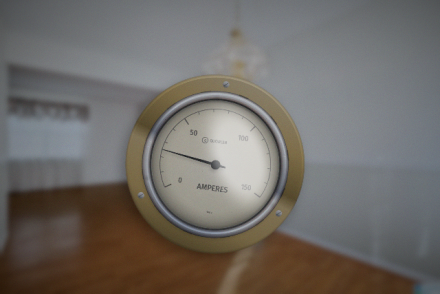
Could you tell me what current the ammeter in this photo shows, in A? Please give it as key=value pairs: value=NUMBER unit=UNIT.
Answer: value=25 unit=A
